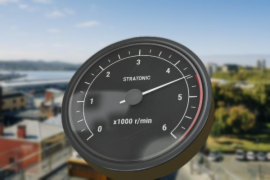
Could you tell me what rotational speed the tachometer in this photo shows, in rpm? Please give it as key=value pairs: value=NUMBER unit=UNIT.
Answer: value=4500 unit=rpm
